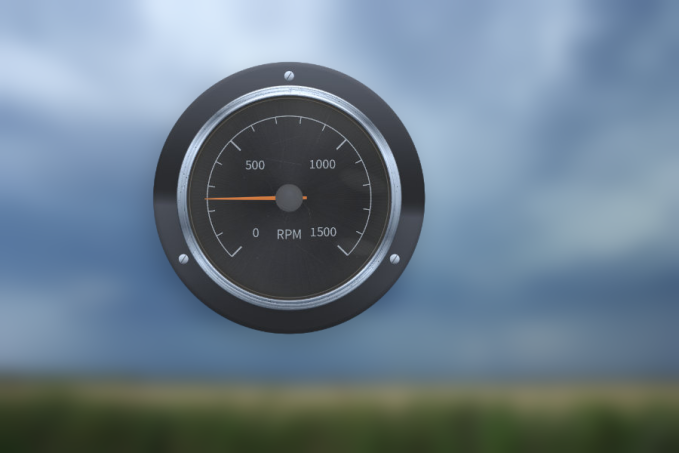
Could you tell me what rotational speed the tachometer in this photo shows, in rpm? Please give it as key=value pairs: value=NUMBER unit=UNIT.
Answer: value=250 unit=rpm
